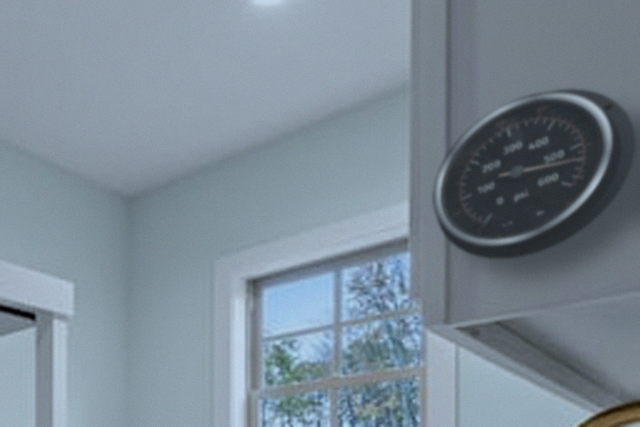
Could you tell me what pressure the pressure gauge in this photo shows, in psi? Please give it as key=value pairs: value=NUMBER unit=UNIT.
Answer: value=540 unit=psi
